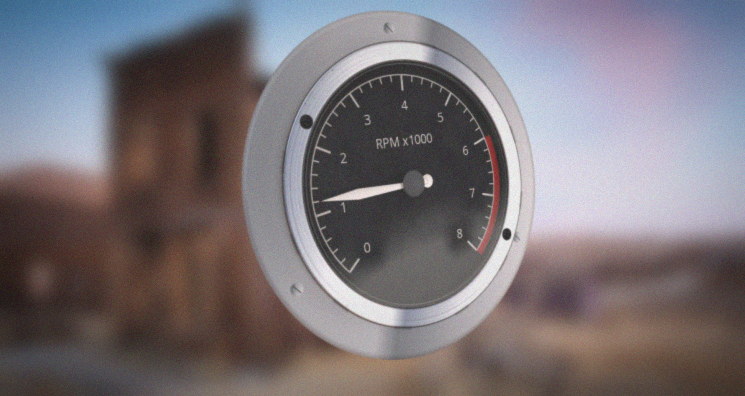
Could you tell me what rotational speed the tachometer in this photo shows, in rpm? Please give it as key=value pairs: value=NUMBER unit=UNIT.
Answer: value=1200 unit=rpm
